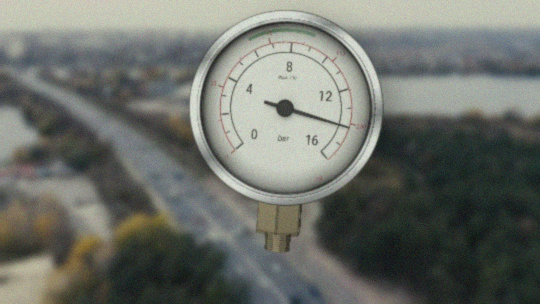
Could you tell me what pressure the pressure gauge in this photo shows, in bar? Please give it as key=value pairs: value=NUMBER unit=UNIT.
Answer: value=14 unit=bar
